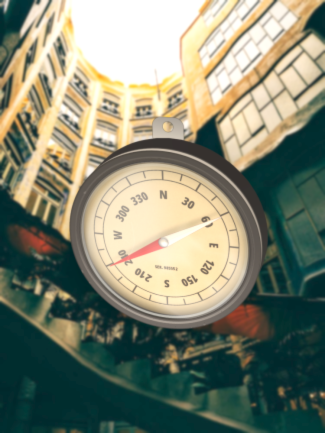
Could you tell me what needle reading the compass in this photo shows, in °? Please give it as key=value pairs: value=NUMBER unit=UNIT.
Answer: value=240 unit=°
